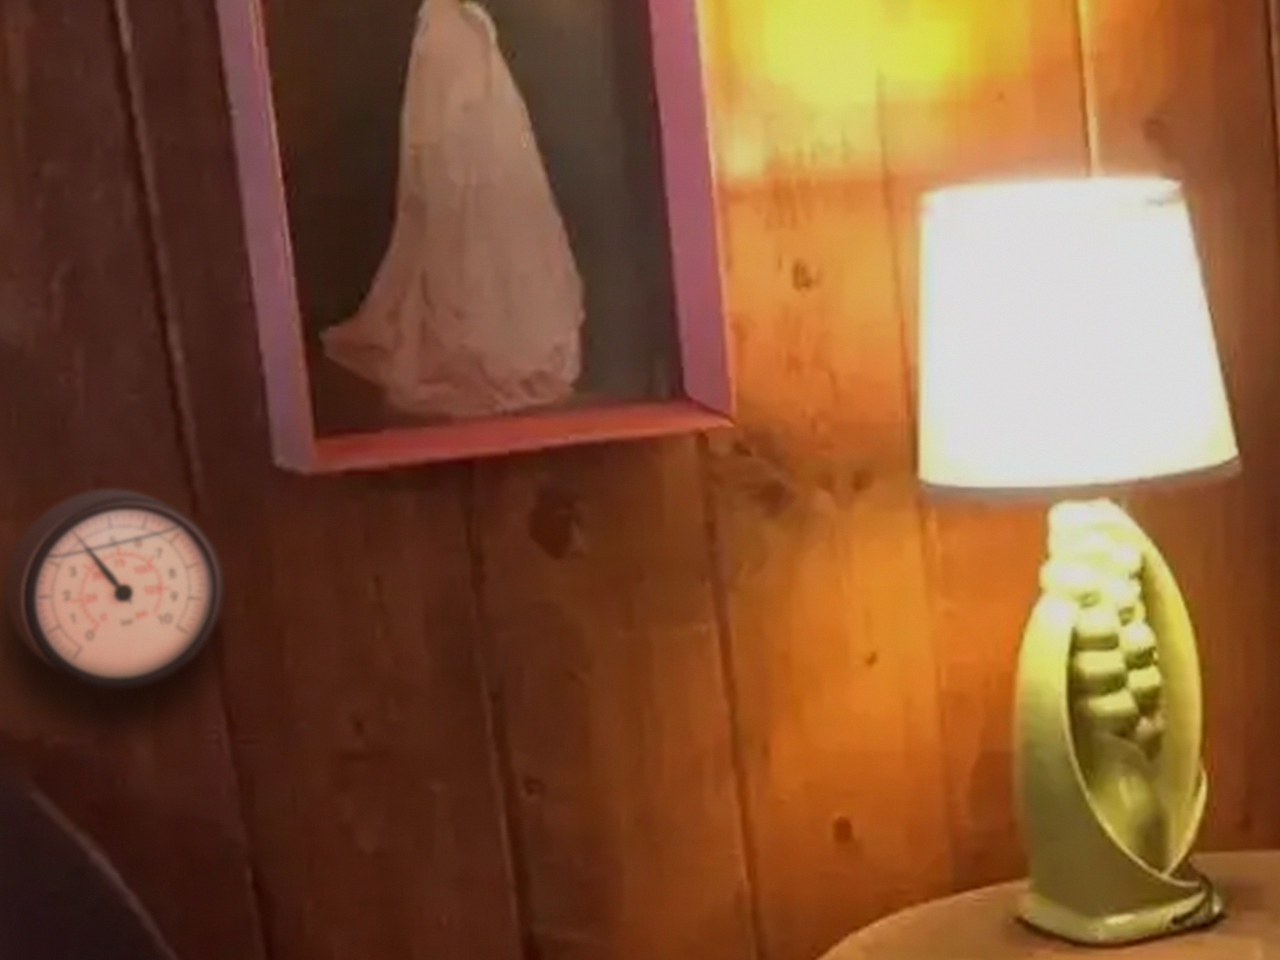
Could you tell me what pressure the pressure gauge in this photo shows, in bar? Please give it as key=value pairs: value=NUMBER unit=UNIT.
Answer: value=4 unit=bar
